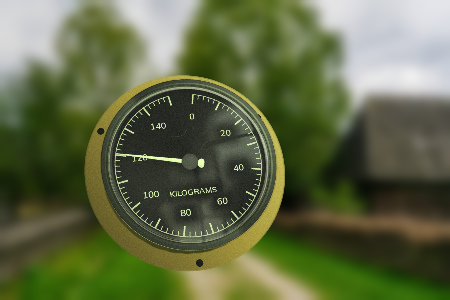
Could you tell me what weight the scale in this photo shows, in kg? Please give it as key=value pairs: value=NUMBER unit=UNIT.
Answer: value=120 unit=kg
